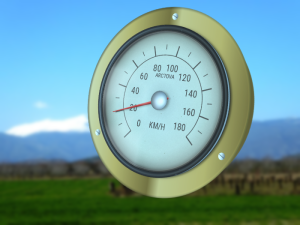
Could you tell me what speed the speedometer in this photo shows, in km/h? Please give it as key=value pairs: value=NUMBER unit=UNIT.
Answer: value=20 unit=km/h
